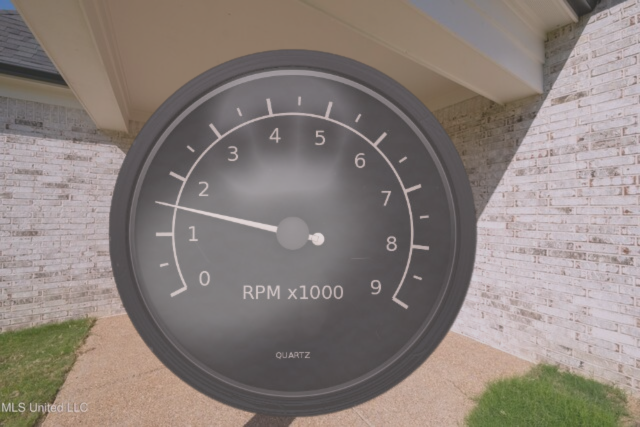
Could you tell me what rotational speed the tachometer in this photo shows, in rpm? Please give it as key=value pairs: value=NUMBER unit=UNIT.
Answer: value=1500 unit=rpm
